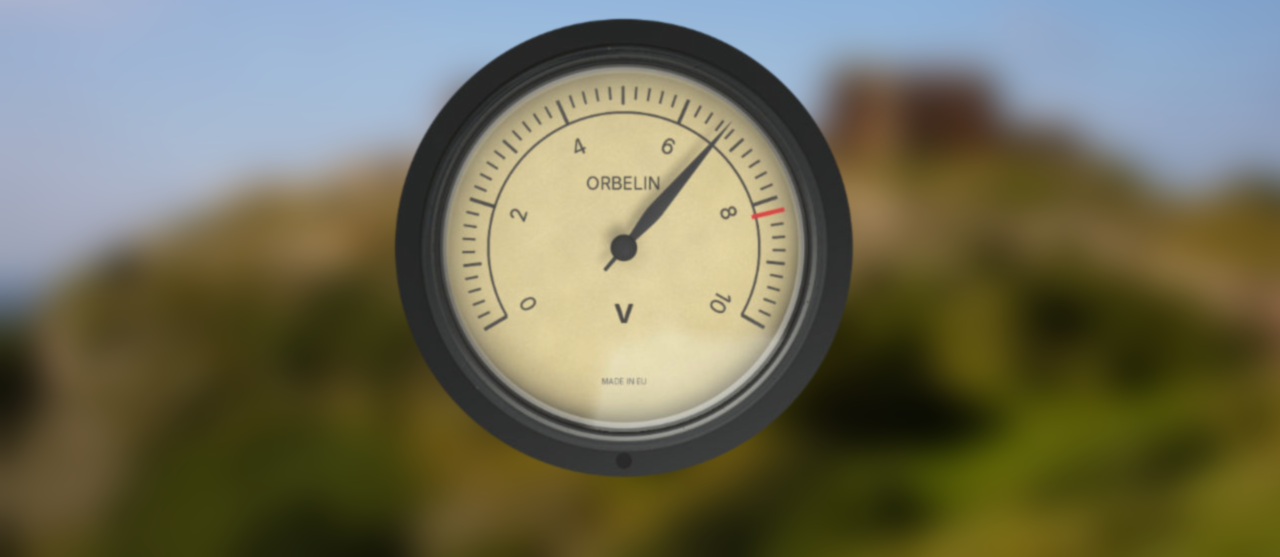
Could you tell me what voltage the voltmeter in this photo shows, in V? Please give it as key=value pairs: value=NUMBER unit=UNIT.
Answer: value=6.7 unit=V
